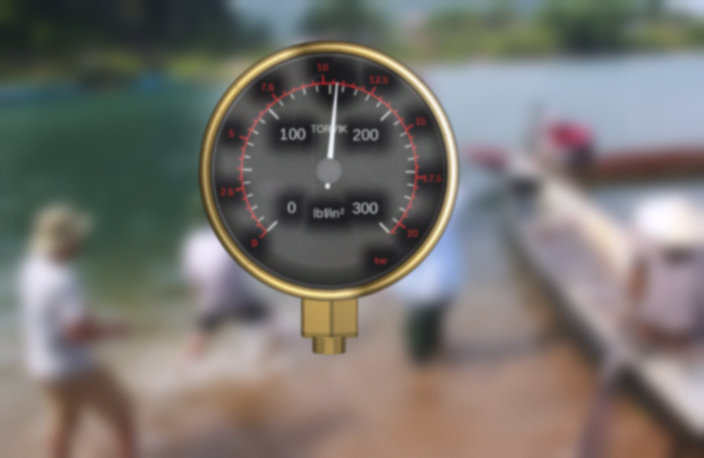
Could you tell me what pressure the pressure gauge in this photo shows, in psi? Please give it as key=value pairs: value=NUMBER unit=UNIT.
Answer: value=155 unit=psi
